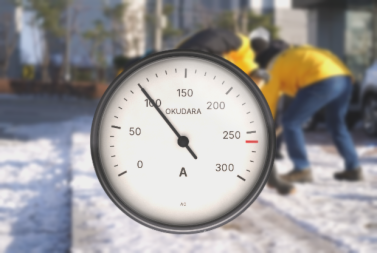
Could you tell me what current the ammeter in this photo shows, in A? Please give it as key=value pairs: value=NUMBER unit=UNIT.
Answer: value=100 unit=A
